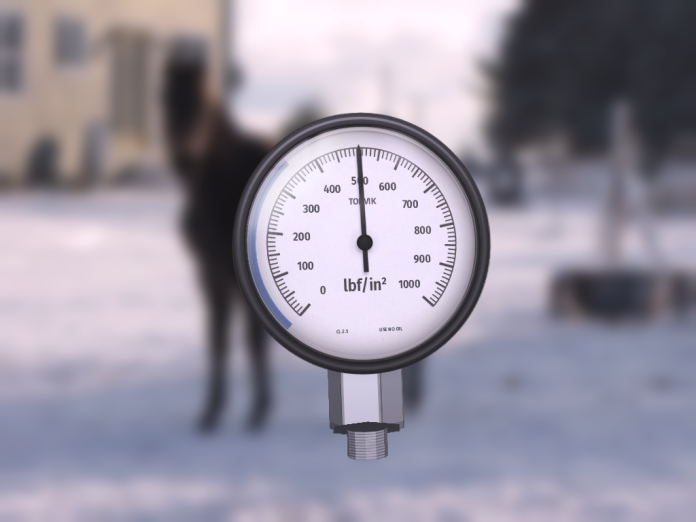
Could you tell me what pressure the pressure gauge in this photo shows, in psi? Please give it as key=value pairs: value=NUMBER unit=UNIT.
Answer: value=500 unit=psi
